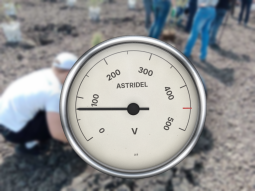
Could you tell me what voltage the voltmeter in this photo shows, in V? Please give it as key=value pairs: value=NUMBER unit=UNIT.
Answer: value=75 unit=V
